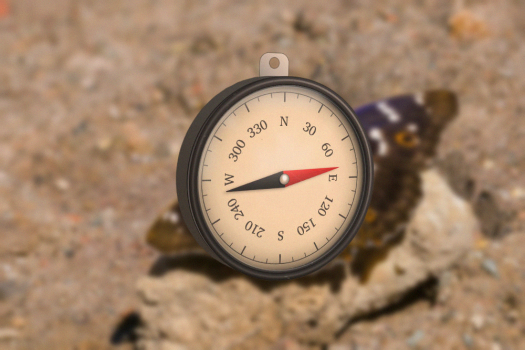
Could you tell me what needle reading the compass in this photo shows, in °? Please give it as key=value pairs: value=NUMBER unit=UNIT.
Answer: value=80 unit=°
